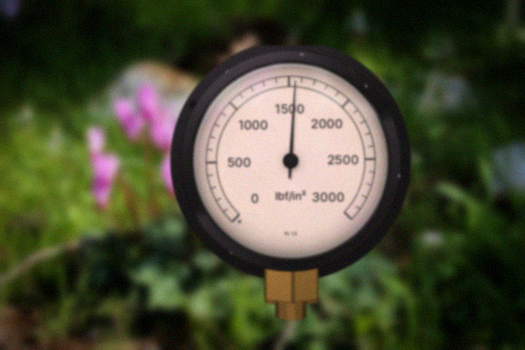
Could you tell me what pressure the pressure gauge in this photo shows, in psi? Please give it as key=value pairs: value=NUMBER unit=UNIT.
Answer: value=1550 unit=psi
